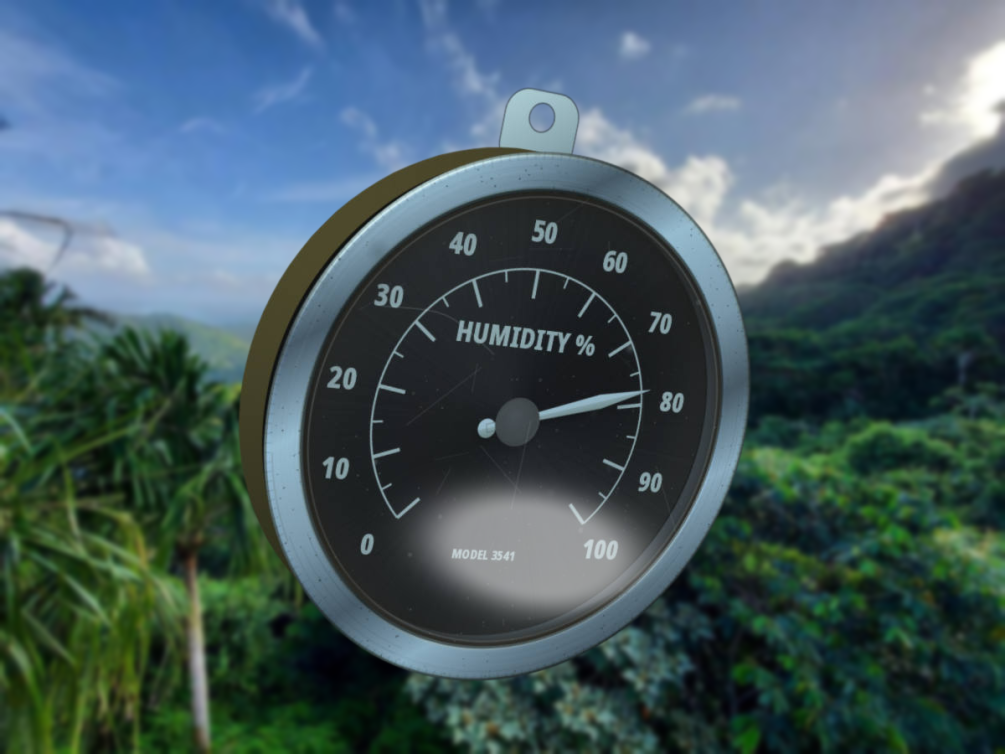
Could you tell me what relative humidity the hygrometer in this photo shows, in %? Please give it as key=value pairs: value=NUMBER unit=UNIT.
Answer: value=77.5 unit=%
